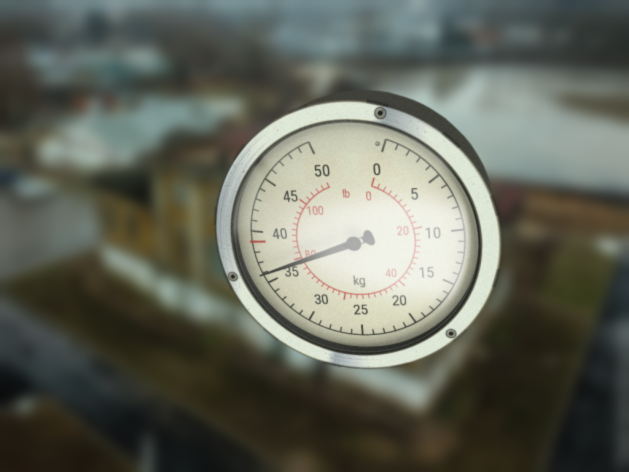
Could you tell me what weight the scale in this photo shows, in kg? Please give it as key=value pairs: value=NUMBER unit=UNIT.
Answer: value=36 unit=kg
